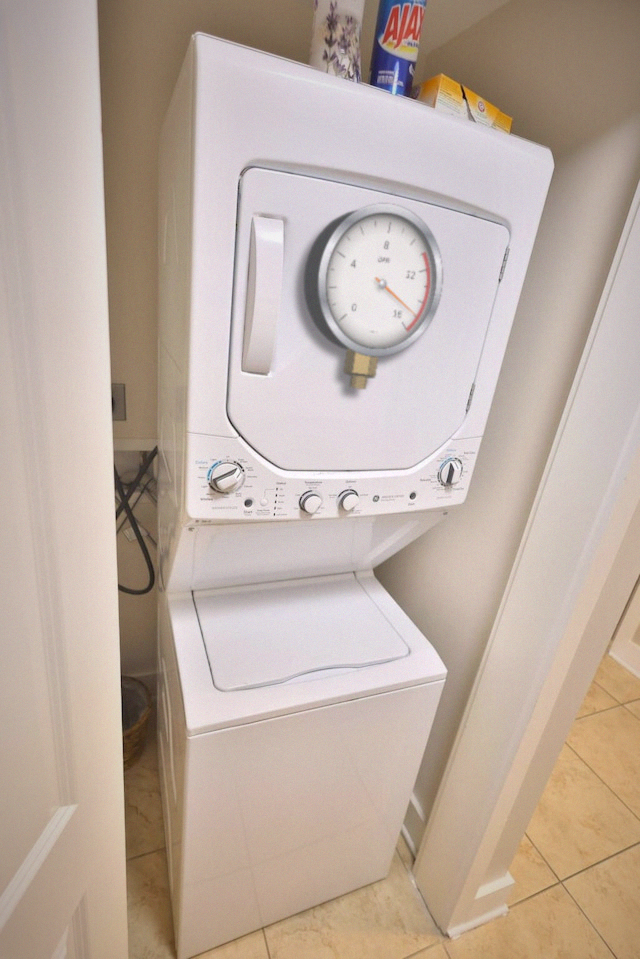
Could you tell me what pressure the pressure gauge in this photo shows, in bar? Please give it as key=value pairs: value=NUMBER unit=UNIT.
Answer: value=15 unit=bar
